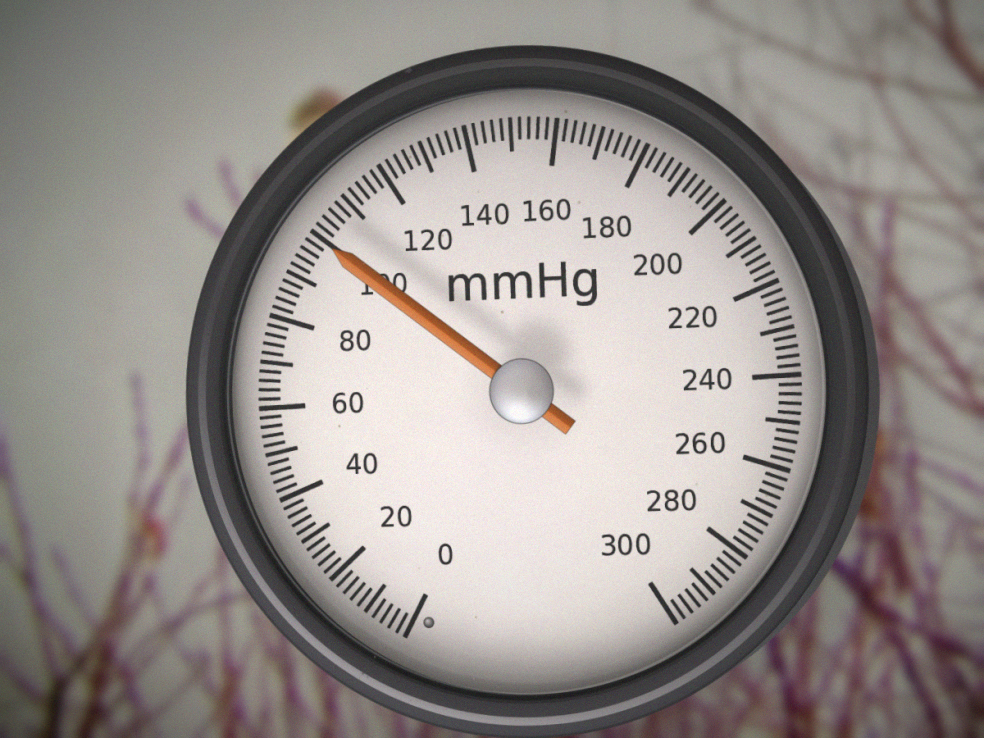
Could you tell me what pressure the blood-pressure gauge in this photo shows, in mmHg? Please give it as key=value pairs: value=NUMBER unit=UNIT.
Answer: value=100 unit=mmHg
